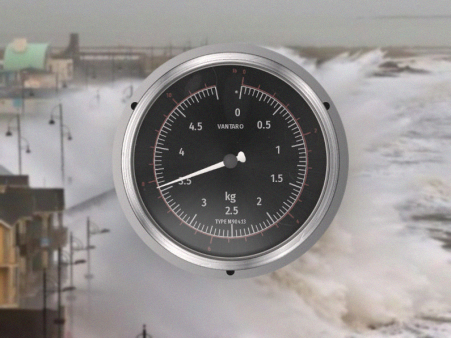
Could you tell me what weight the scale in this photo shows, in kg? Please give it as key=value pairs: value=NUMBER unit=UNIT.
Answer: value=3.55 unit=kg
